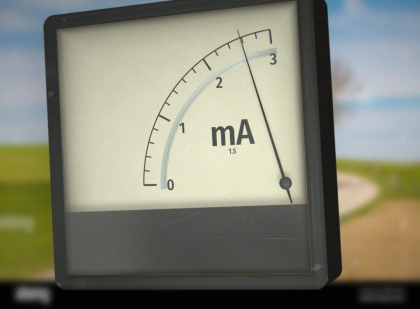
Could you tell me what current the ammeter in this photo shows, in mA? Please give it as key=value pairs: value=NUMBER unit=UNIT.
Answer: value=2.6 unit=mA
